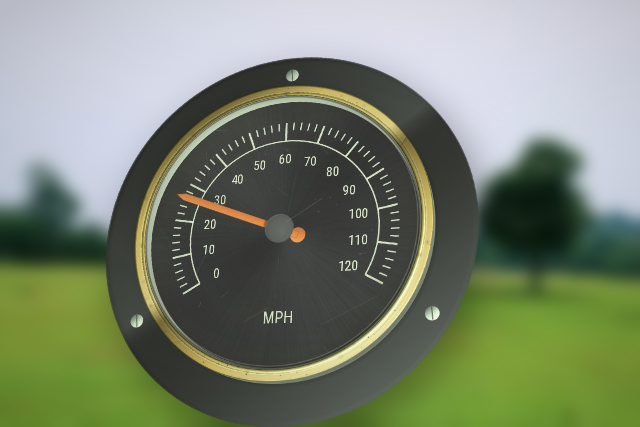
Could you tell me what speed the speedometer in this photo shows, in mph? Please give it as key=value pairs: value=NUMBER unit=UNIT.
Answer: value=26 unit=mph
